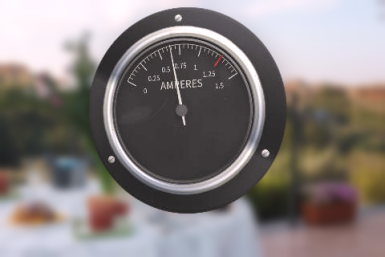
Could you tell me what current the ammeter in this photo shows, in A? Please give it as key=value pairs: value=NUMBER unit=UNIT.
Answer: value=0.65 unit=A
